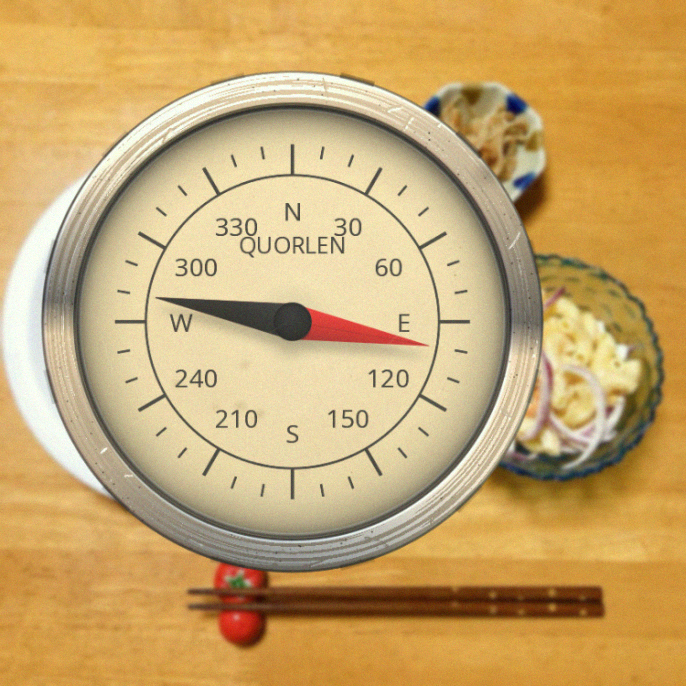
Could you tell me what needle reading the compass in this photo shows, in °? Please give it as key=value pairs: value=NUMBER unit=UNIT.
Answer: value=100 unit=°
